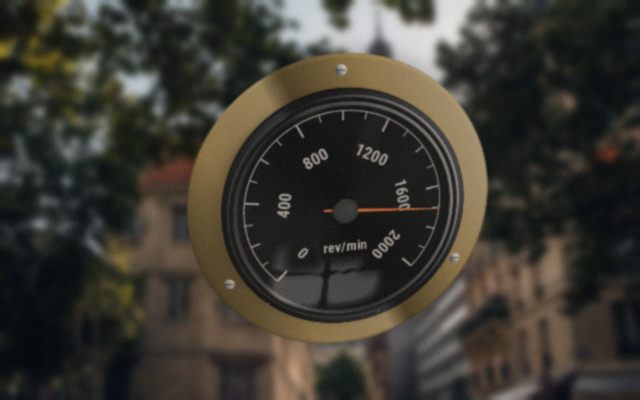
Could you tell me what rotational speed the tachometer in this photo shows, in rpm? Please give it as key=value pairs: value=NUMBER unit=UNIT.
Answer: value=1700 unit=rpm
